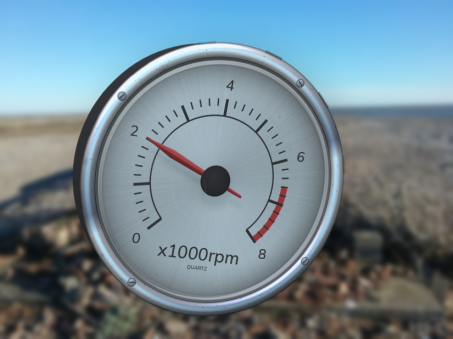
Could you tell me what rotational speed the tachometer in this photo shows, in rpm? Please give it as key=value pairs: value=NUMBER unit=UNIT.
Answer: value=2000 unit=rpm
